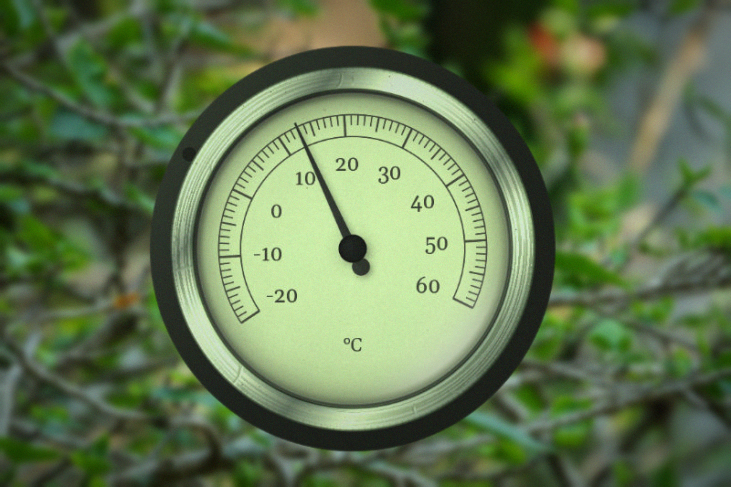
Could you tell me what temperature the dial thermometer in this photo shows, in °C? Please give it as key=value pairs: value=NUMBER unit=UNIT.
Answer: value=13 unit=°C
